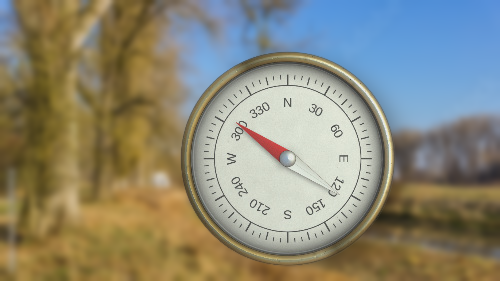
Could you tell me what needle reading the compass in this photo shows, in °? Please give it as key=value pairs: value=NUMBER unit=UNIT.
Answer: value=305 unit=°
